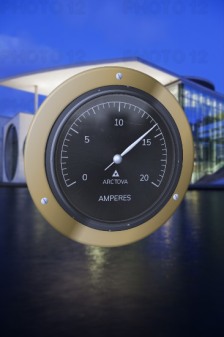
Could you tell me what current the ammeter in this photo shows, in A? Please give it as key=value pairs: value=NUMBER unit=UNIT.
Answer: value=14 unit=A
